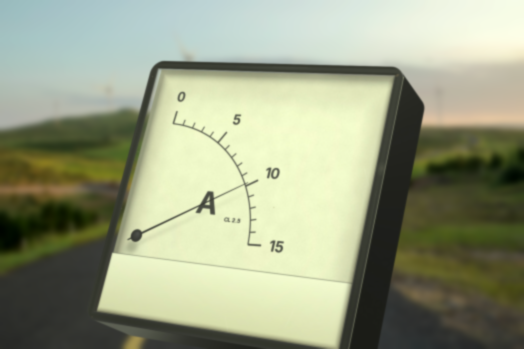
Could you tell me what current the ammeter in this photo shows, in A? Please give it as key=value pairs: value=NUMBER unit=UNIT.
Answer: value=10 unit=A
